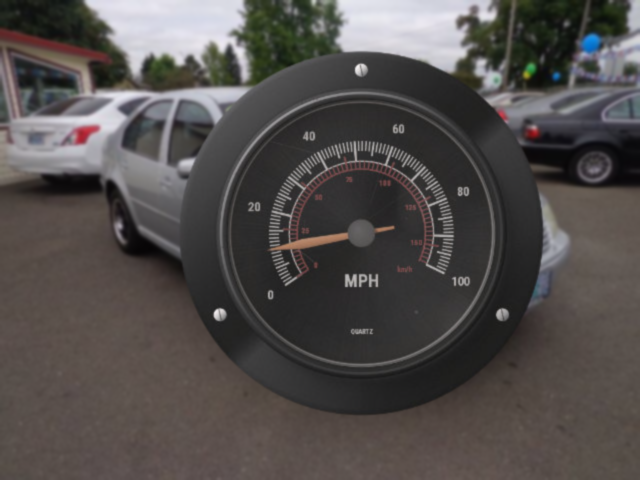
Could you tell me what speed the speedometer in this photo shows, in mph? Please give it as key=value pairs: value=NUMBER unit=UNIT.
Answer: value=10 unit=mph
